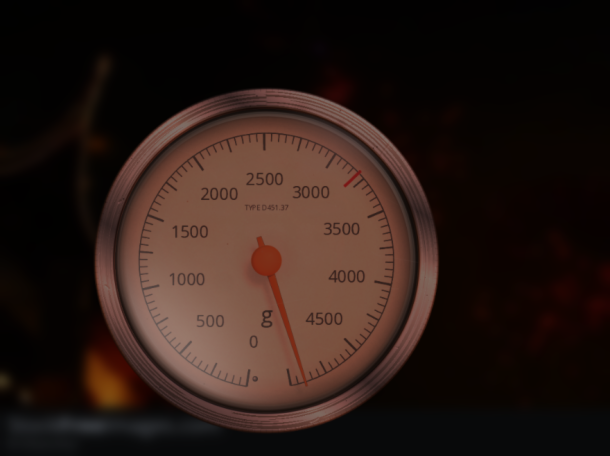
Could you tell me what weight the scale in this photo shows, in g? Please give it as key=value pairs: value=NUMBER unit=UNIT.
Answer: value=4900 unit=g
